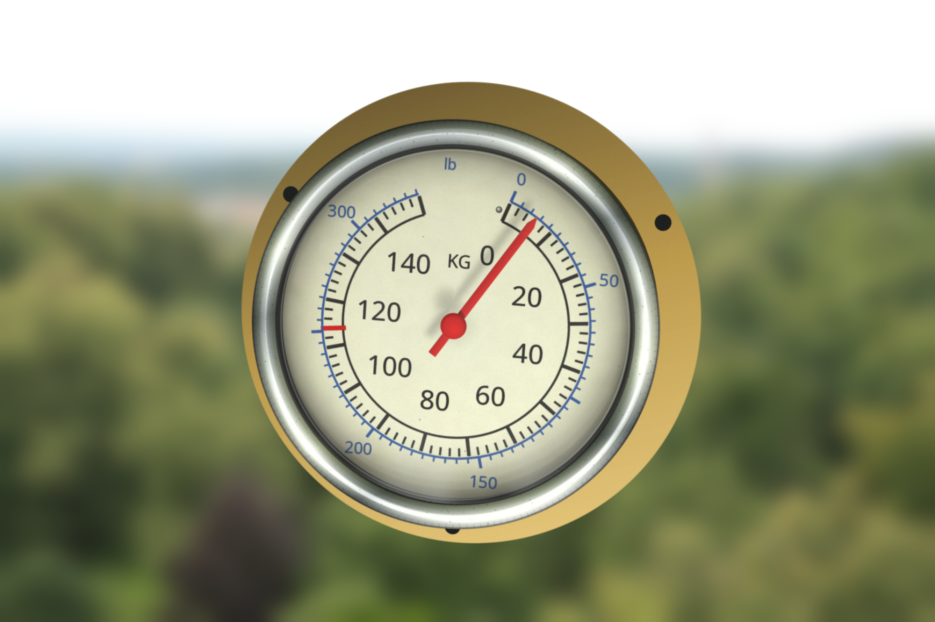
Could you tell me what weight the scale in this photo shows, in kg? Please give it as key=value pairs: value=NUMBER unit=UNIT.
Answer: value=6 unit=kg
